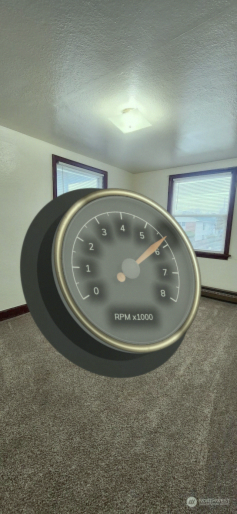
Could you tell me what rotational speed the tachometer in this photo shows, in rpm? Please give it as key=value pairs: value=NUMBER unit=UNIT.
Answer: value=5750 unit=rpm
